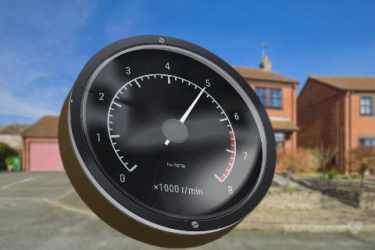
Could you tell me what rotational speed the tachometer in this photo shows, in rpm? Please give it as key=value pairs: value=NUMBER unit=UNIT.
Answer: value=5000 unit=rpm
